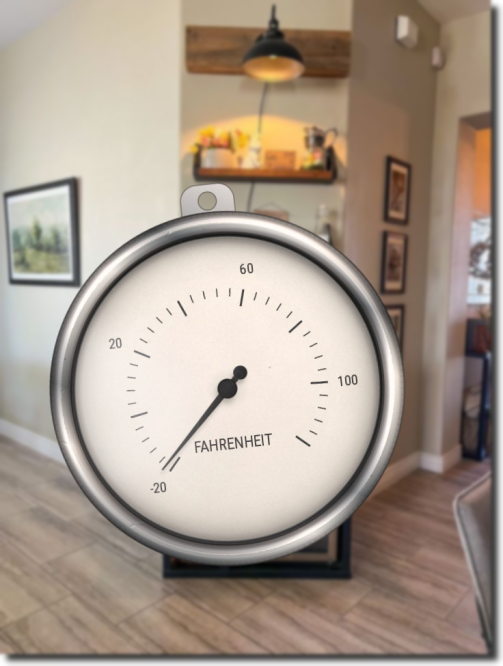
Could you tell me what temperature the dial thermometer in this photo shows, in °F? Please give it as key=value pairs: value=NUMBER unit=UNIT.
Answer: value=-18 unit=°F
